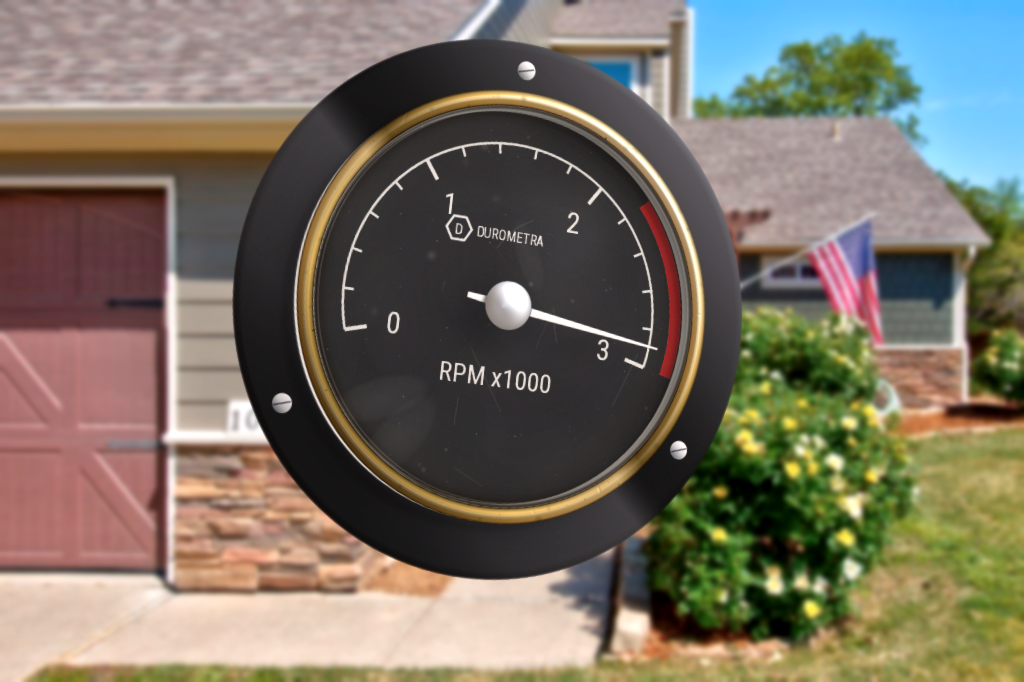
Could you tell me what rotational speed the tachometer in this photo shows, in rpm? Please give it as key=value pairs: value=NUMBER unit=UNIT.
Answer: value=2900 unit=rpm
